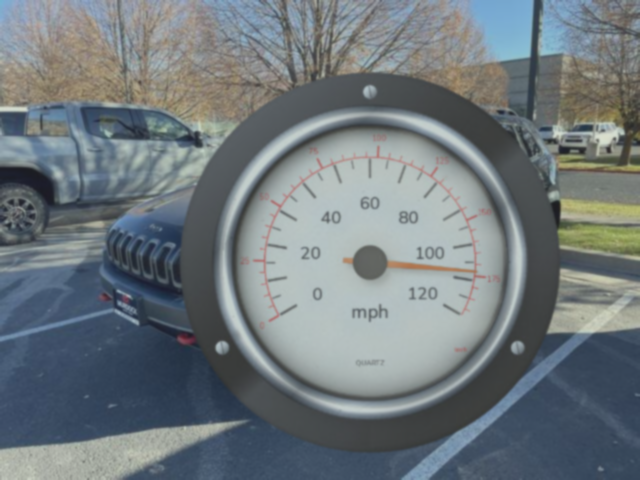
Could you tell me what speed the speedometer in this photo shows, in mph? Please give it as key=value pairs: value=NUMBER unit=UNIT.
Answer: value=107.5 unit=mph
